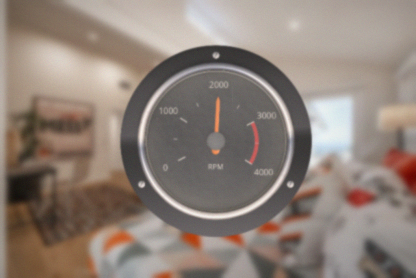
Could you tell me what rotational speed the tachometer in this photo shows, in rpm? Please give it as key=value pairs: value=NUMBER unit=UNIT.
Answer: value=2000 unit=rpm
